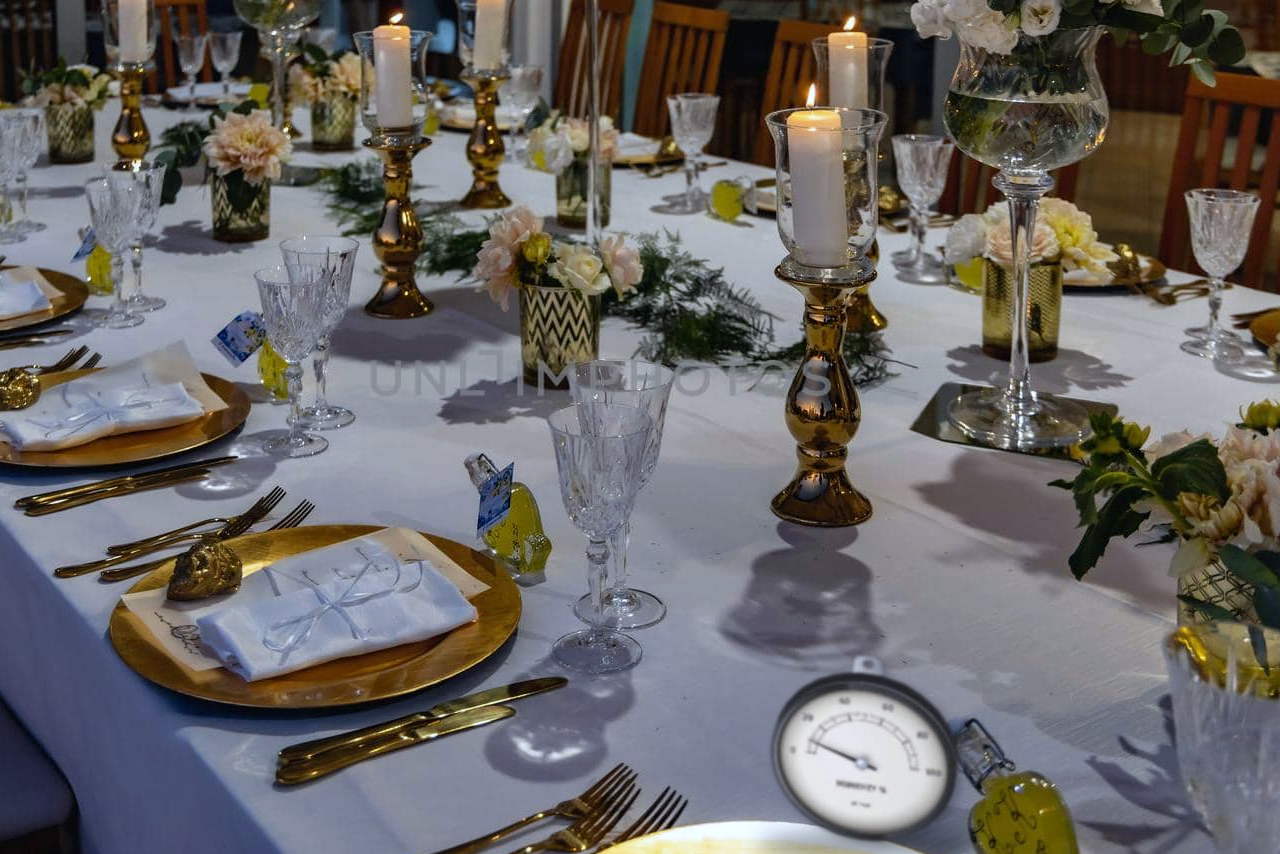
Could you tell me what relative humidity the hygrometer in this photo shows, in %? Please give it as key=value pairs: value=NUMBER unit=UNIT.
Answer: value=10 unit=%
